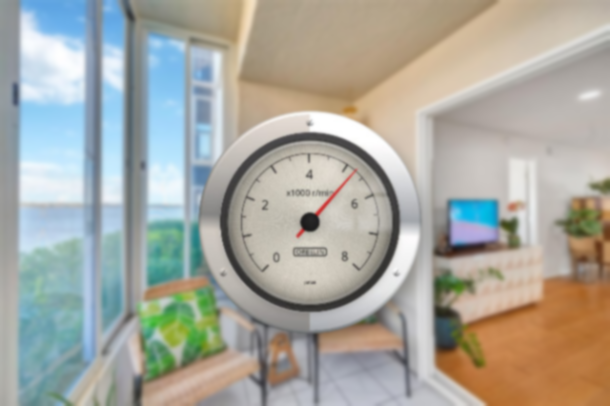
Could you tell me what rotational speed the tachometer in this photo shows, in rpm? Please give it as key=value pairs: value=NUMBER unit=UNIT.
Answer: value=5250 unit=rpm
